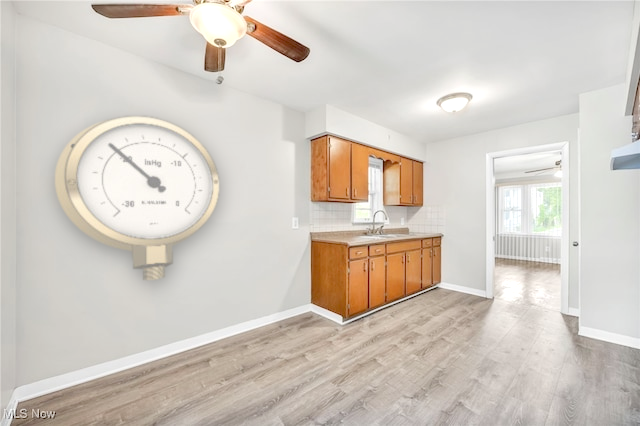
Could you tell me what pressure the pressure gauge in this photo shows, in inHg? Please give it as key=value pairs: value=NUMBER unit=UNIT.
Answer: value=-20 unit=inHg
